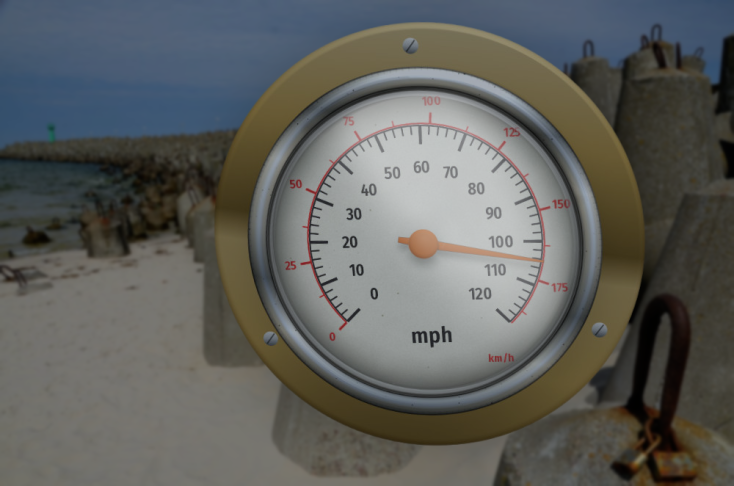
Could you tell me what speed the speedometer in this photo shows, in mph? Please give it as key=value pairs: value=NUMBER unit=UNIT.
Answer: value=104 unit=mph
